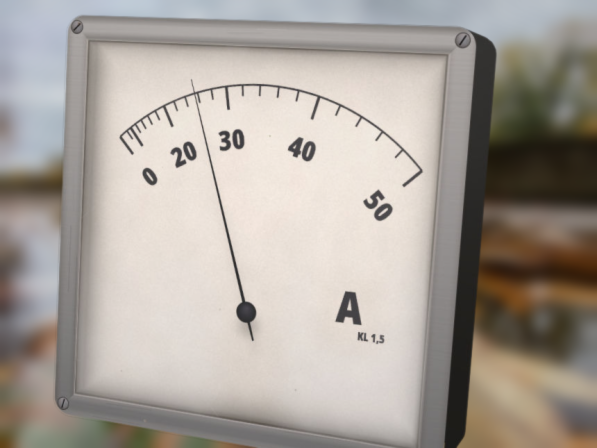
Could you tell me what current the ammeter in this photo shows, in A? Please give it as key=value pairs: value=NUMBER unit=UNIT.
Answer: value=26 unit=A
